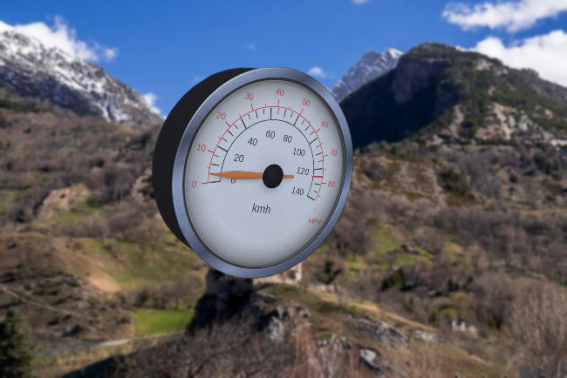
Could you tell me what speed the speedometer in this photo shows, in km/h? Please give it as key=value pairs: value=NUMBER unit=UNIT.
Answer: value=5 unit=km/h
